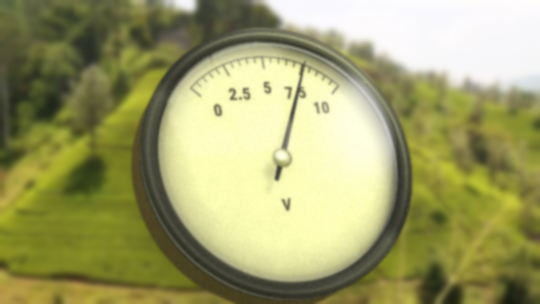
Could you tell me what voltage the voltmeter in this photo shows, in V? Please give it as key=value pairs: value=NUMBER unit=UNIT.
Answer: value=7.5 unit=V
